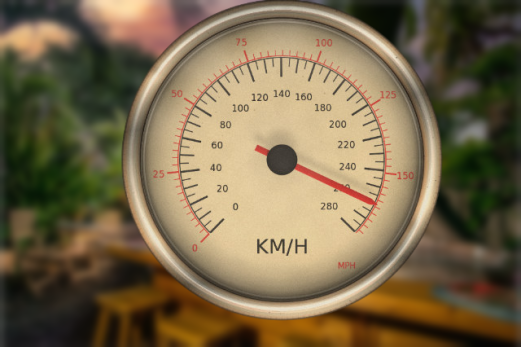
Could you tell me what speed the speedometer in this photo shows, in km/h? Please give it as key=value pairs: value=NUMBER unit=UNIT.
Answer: value=260 unit=km/h
